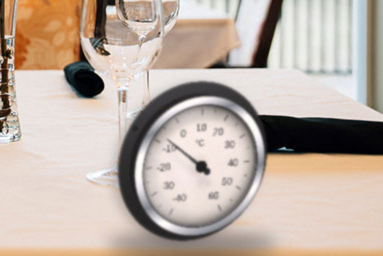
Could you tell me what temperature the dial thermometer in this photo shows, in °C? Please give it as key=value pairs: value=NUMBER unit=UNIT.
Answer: value=-7.5 unit=°C
